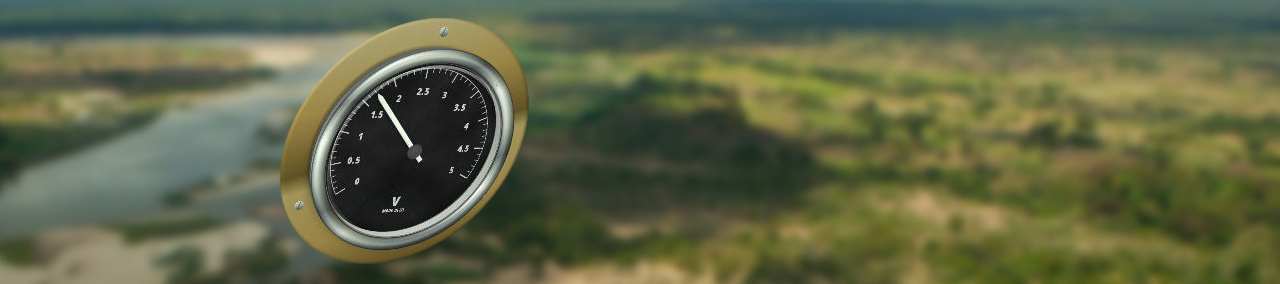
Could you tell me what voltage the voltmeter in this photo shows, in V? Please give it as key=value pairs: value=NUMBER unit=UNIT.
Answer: value=1.7 unit=V
